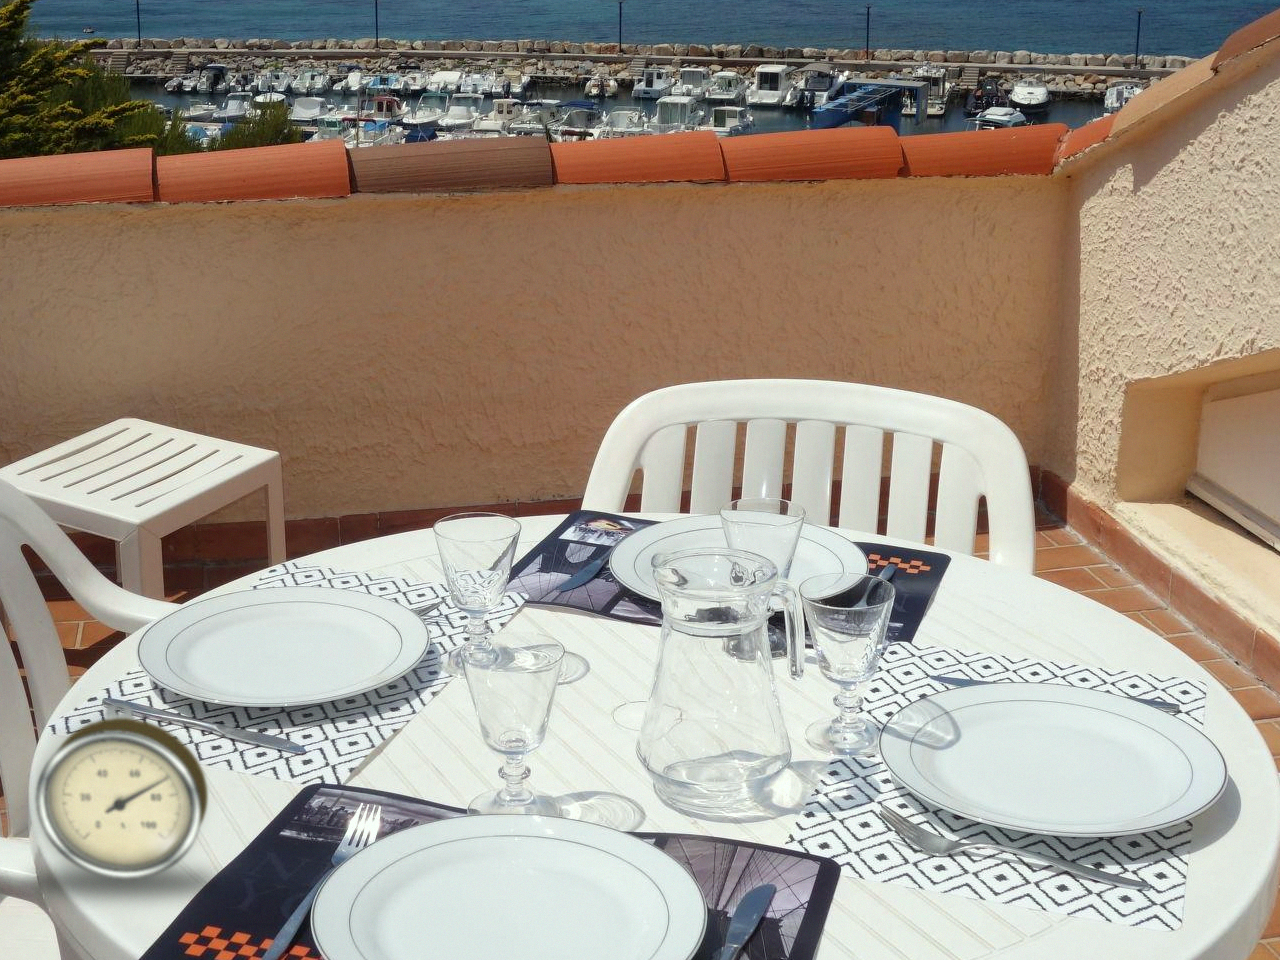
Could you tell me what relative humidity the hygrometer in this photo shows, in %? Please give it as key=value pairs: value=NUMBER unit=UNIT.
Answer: value=72 unit=%
